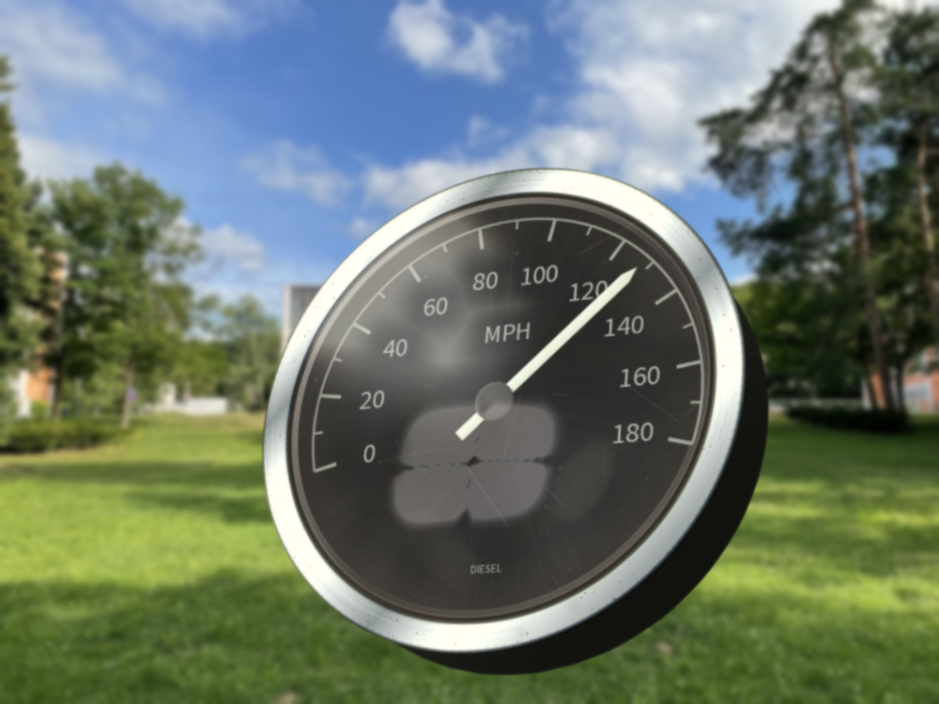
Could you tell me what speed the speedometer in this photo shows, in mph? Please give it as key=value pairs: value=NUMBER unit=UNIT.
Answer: value=130 unit=mph
